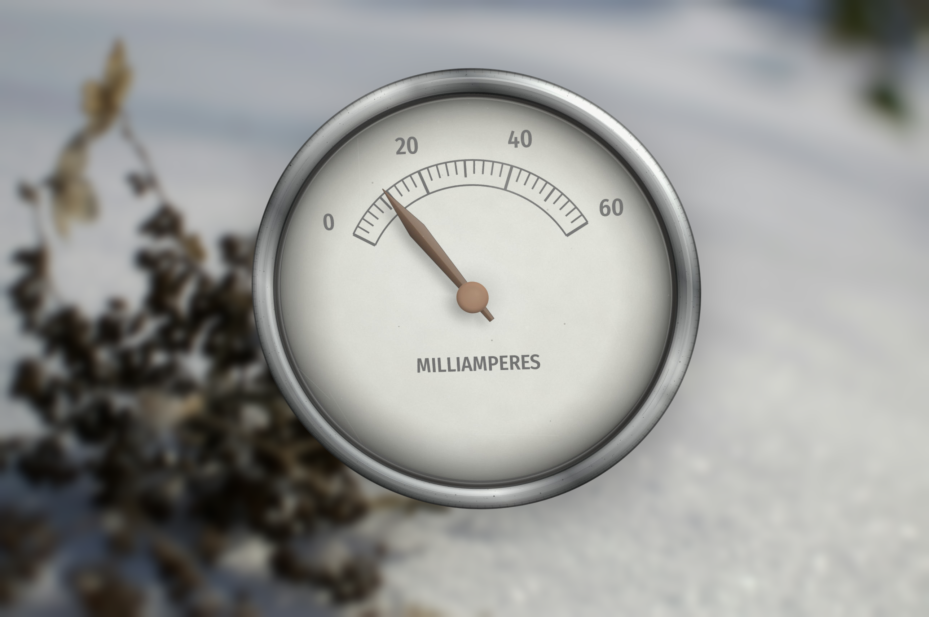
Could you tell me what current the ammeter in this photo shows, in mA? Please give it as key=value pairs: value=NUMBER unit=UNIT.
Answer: value=12 unit=mA
